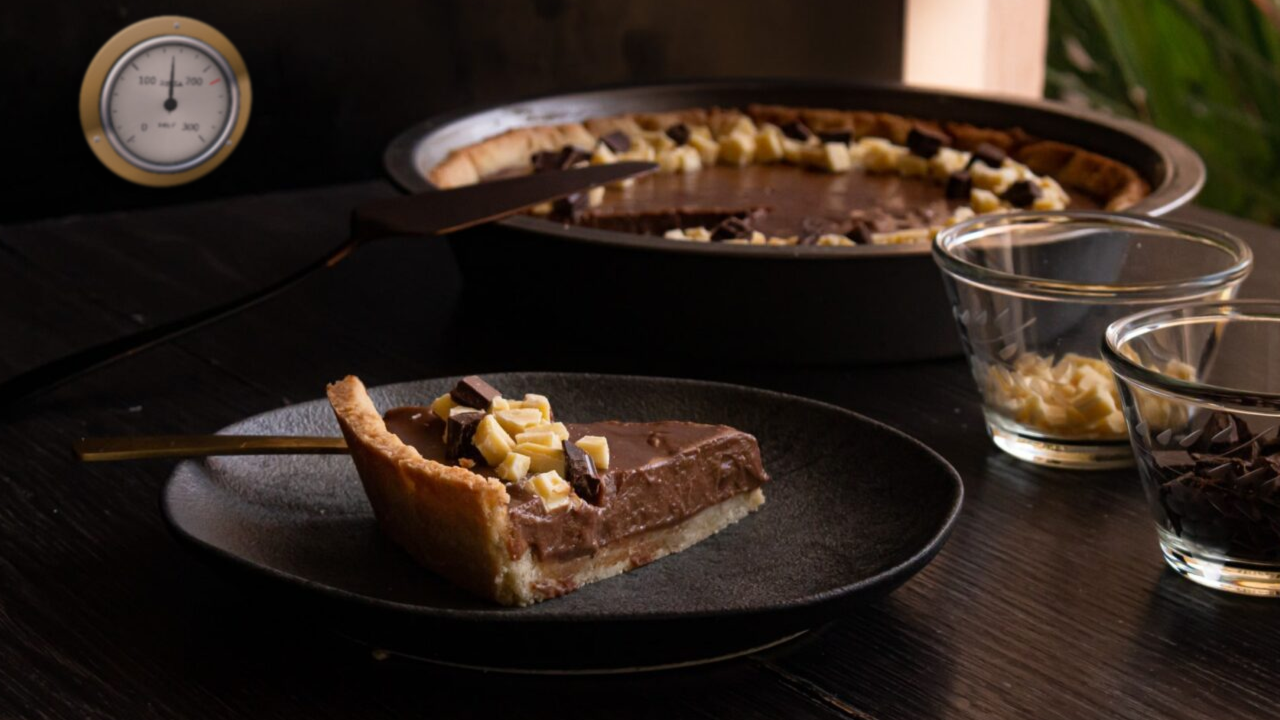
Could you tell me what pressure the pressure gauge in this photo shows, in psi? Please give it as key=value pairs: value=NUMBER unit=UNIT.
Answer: value=150 unit=psi
